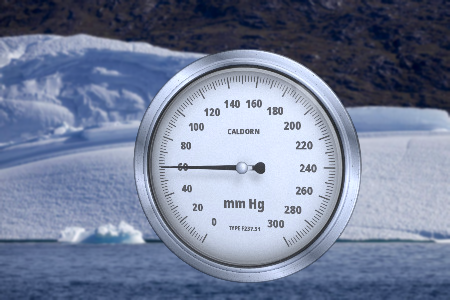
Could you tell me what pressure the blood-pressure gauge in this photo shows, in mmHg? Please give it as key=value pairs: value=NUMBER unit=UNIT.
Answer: value=60 unit=mmHg
